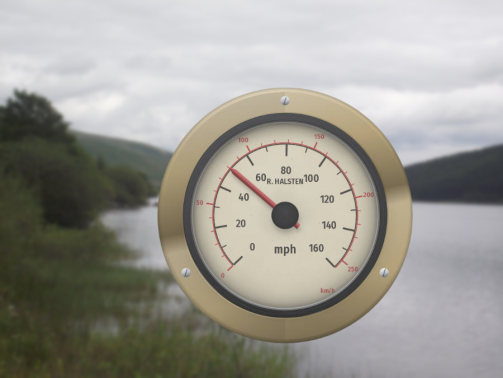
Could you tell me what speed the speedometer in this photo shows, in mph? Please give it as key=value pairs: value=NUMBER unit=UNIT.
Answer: value=50 unit=mph
